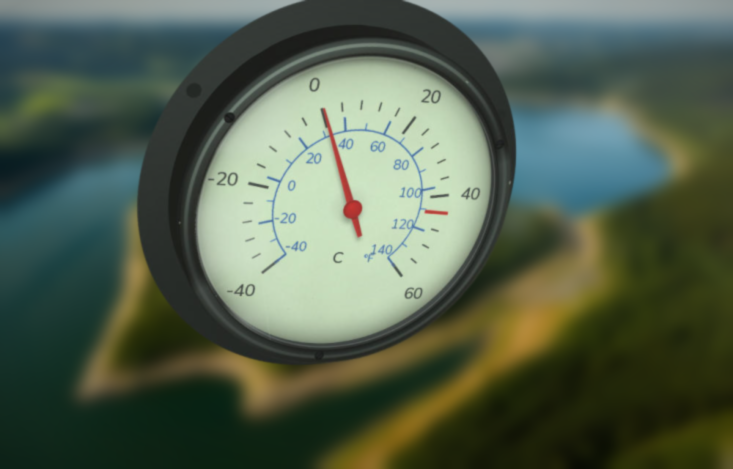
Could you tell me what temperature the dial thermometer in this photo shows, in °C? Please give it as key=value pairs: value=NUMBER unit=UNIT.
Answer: value=0 unit=°C
